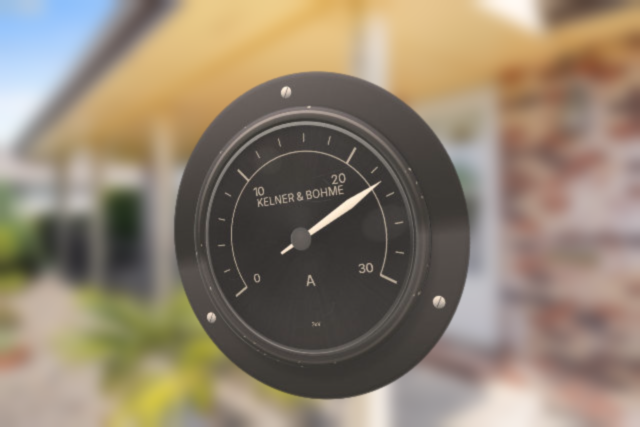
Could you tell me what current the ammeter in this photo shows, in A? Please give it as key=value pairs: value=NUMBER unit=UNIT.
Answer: value=23 unit=A
